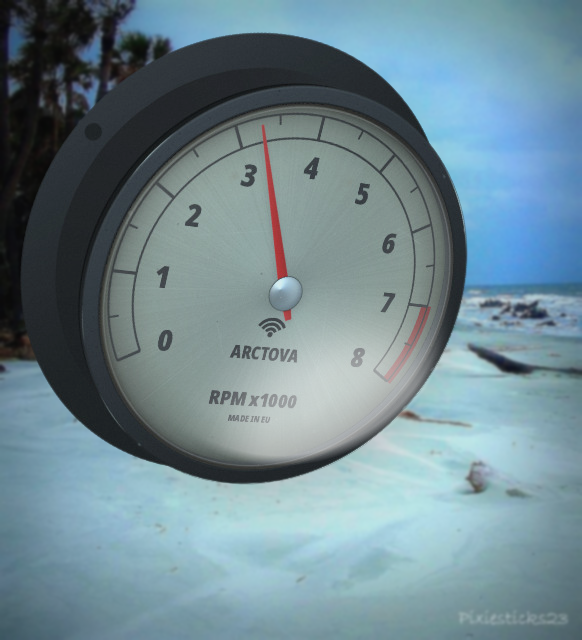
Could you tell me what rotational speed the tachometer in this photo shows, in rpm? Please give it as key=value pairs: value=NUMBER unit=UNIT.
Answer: value=3250 unit=rpm
